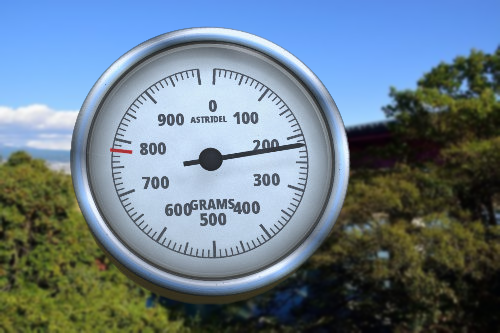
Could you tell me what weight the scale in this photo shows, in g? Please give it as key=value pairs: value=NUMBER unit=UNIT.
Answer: value=220 unit=g
